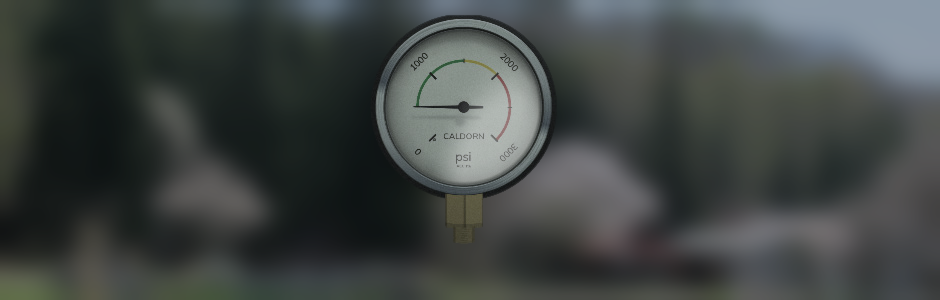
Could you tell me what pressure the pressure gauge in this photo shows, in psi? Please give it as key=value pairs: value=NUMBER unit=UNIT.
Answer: value=500 unit=psi
